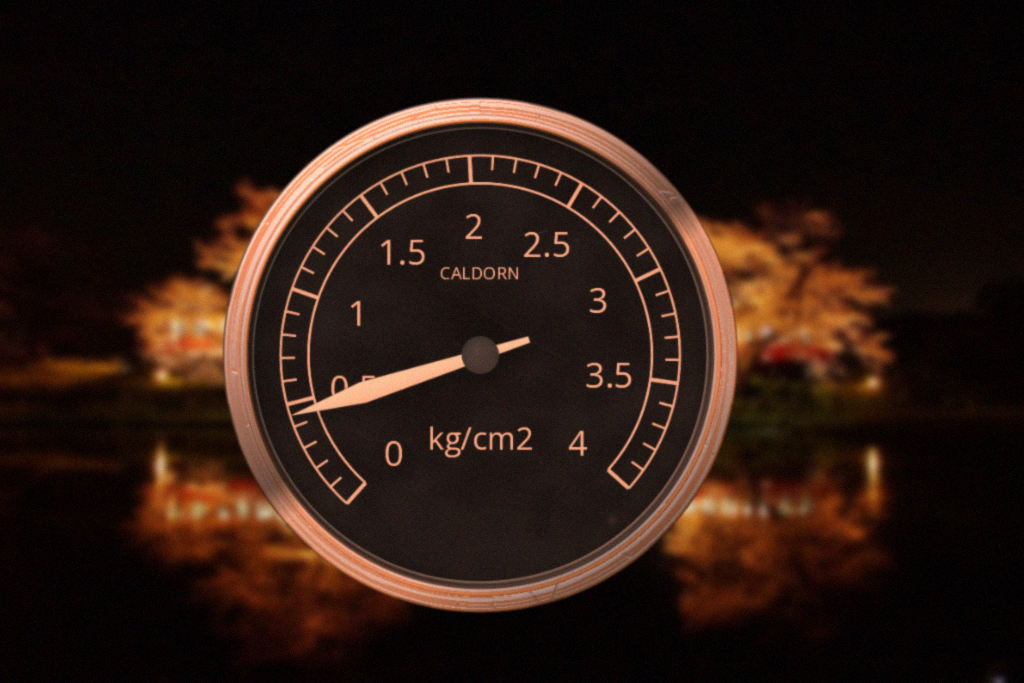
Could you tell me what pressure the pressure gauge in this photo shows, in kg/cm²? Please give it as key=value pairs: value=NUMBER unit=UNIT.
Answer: value=0.45 unit=kg/cm²
